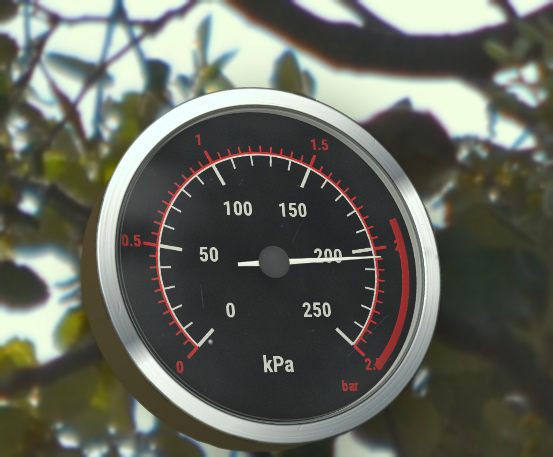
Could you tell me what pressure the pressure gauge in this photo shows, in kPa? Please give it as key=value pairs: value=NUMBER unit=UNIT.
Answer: value=205 unit=kPa
